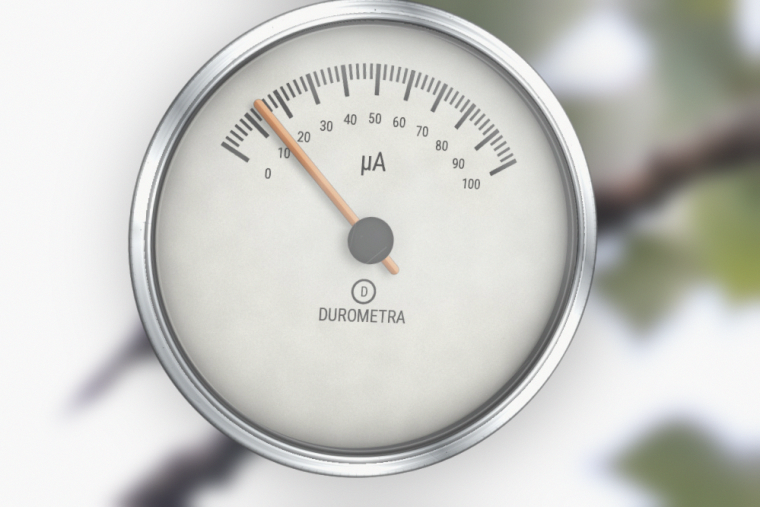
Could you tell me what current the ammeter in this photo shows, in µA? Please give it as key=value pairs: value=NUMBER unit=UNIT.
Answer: value=14 unit=µA
